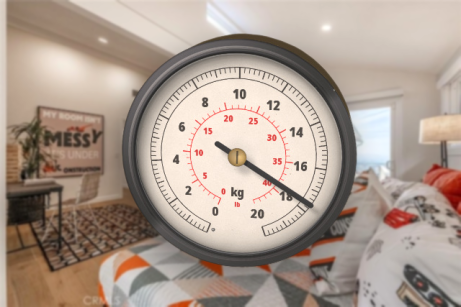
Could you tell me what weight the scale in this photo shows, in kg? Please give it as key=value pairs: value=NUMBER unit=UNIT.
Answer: value=17.6 unit=kg
